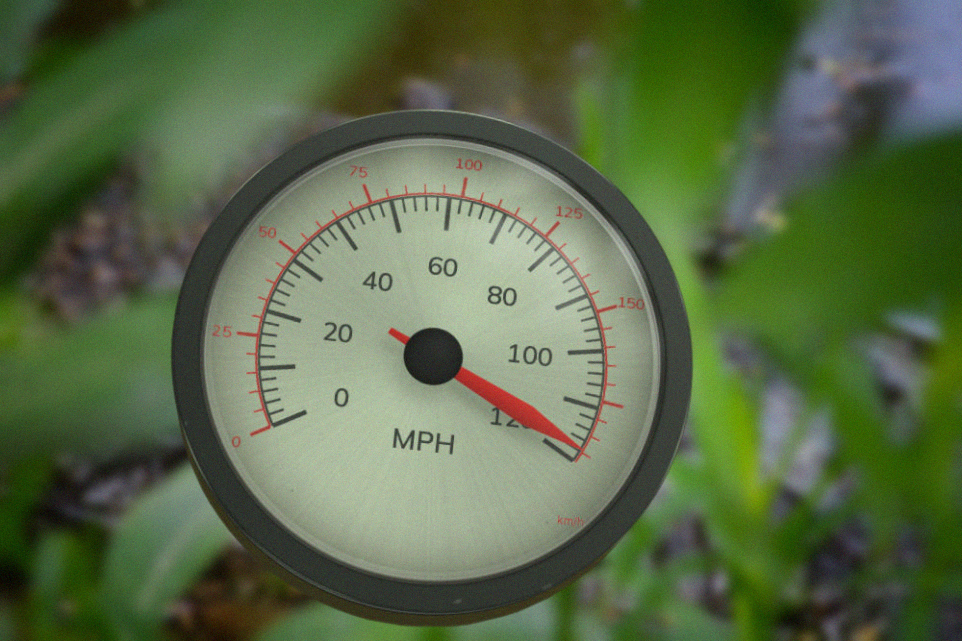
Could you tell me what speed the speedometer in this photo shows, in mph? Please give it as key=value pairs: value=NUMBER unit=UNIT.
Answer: value=118 unit=mph
